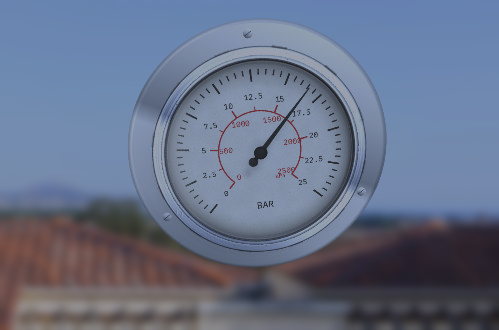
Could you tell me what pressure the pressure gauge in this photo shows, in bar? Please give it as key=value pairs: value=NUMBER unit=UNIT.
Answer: value=16.5 unit=bar
